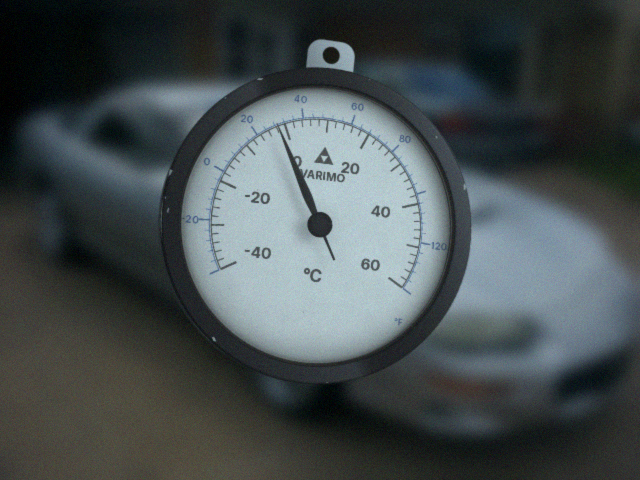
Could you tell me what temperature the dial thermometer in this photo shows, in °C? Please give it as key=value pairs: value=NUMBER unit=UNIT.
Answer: value=-2 unit=°C
